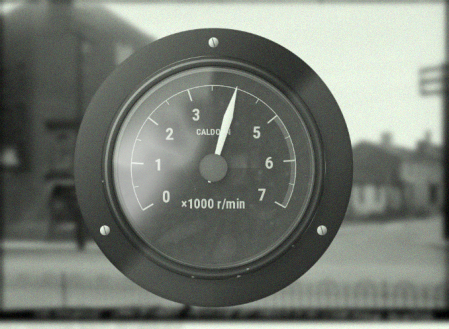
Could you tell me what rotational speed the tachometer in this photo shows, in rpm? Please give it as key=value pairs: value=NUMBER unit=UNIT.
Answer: value=4000 unit=rpm
